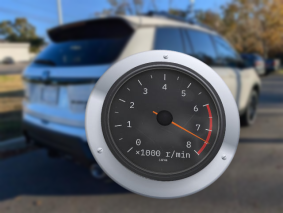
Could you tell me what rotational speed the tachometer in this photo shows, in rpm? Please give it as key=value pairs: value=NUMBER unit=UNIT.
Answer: value=7500 unit=rpm
